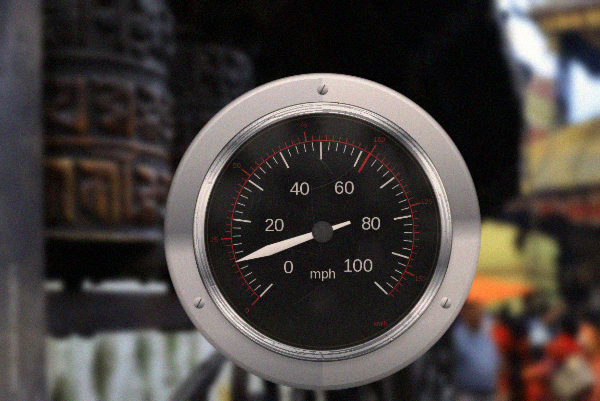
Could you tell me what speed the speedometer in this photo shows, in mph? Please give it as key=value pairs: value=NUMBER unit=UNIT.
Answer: value=10 unit=mph
